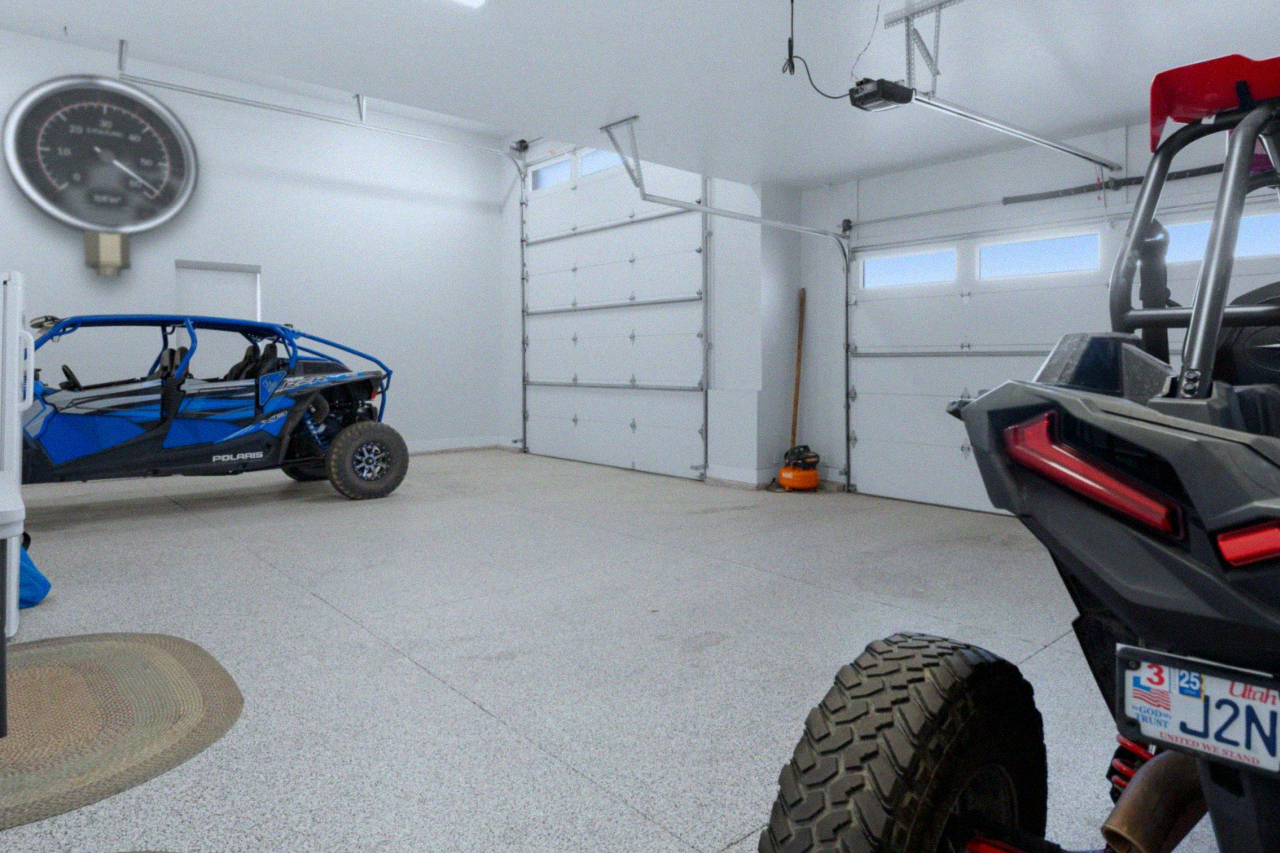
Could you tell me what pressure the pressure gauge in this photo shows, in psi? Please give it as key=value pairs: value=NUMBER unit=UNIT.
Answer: value=58 unit=psi
